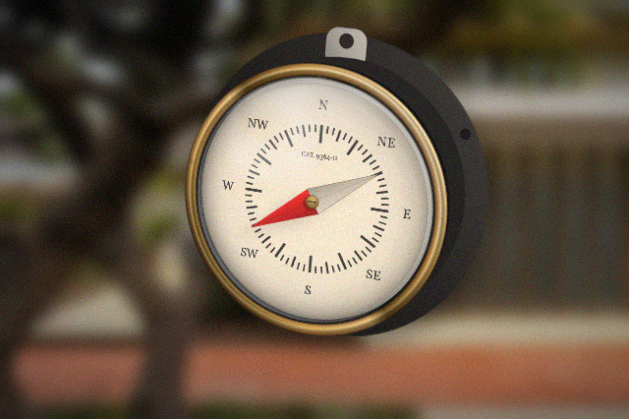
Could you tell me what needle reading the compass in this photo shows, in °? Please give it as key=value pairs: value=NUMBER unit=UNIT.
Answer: value=240 unit=°
